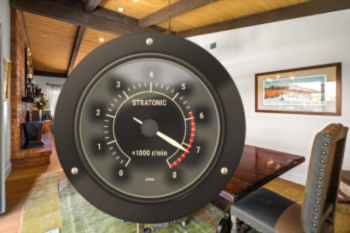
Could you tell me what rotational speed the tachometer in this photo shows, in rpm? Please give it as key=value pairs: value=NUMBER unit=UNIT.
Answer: value=7200 unit=rpm
